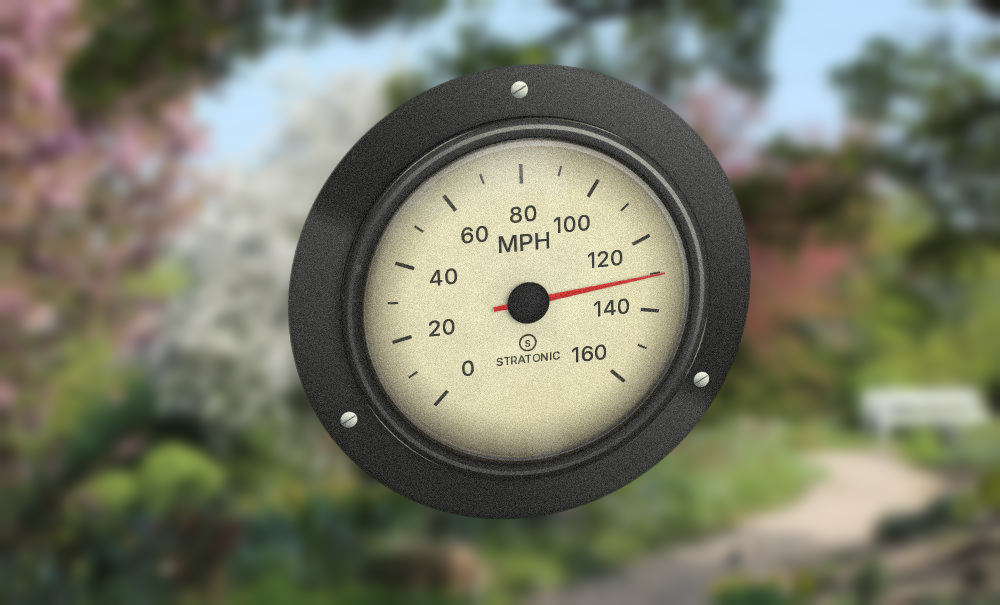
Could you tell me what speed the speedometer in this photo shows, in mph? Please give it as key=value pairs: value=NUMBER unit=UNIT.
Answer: value=130 unit=mph
